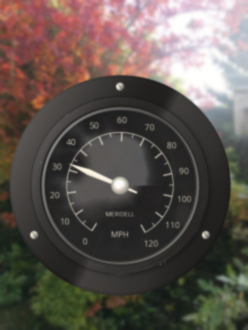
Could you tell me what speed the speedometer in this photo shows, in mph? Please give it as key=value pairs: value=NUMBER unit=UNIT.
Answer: value=32.5 unit=mph
